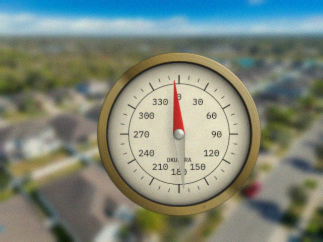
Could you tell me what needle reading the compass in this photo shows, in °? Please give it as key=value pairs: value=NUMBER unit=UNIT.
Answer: value=355 unit=°
